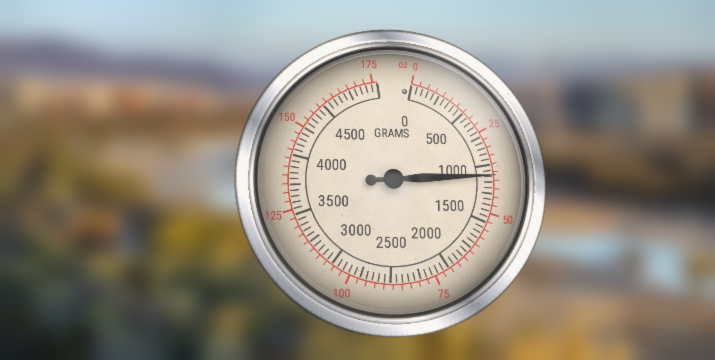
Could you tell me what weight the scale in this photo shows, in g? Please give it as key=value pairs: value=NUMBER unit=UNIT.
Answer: value=1100 unit=g
